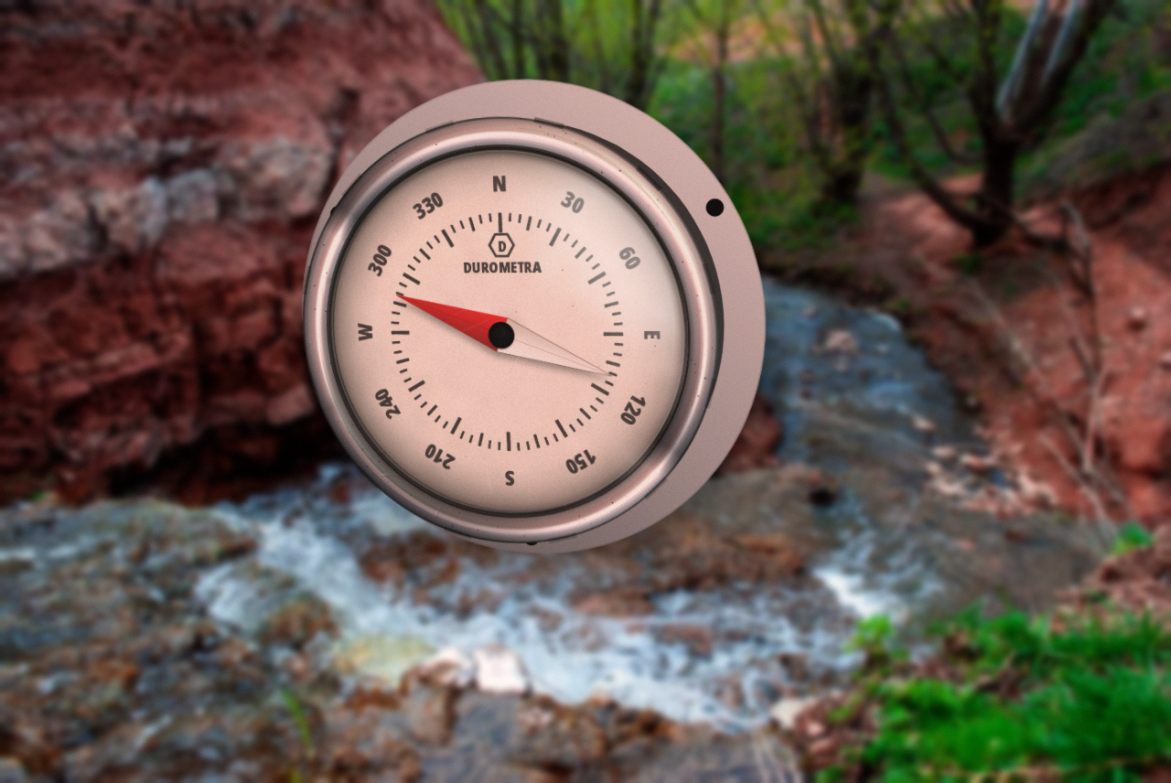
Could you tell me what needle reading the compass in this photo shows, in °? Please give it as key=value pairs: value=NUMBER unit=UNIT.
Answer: value=290 unit=°
